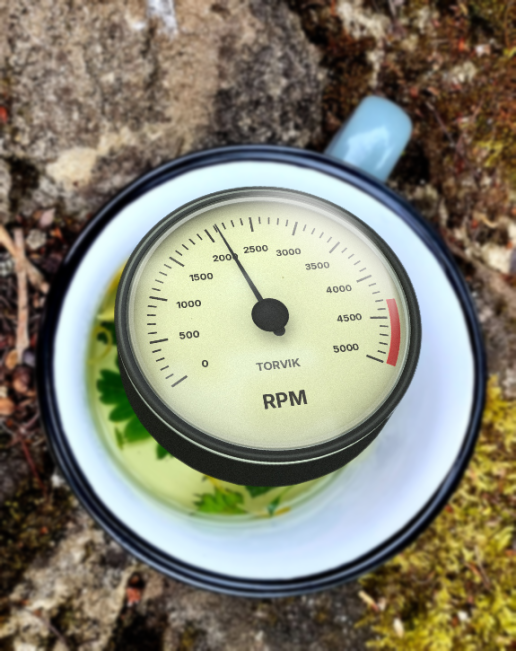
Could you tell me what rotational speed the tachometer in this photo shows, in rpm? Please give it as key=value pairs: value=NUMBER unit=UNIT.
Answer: value=2100 unit=rpm
